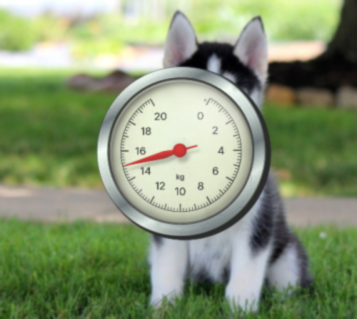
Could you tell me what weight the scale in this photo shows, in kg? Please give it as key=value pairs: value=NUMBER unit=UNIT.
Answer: value=15 unit=kg
